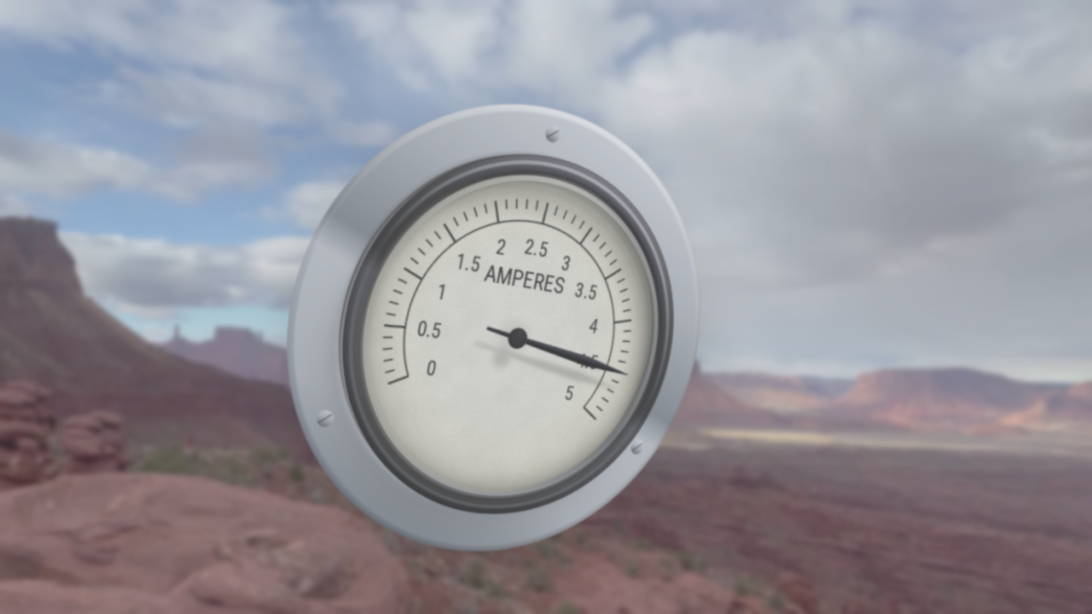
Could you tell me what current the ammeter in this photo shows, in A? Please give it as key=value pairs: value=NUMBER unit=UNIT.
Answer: value=4.5 unit=A
